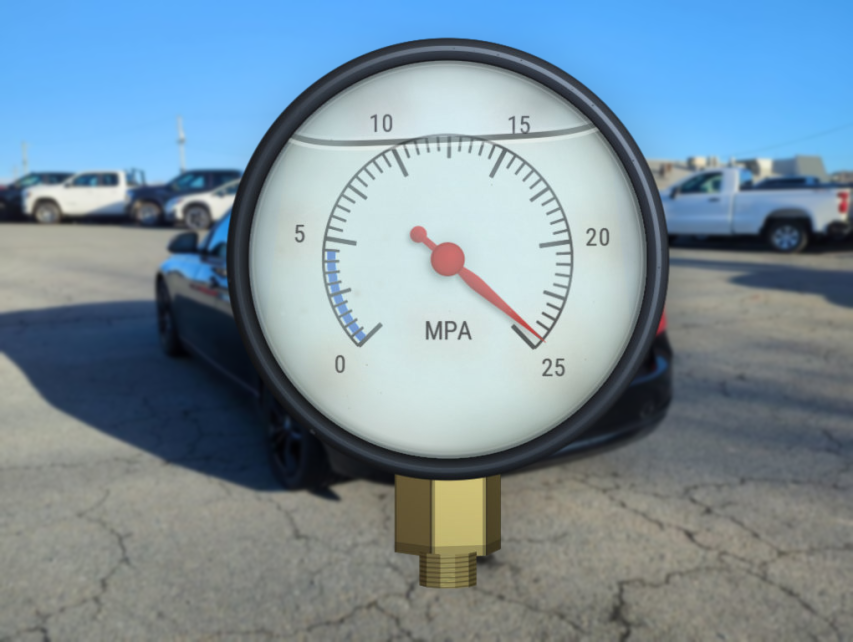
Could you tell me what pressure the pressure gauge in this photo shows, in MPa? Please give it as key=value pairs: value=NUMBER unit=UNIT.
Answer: value=24.5 unit=MPa
